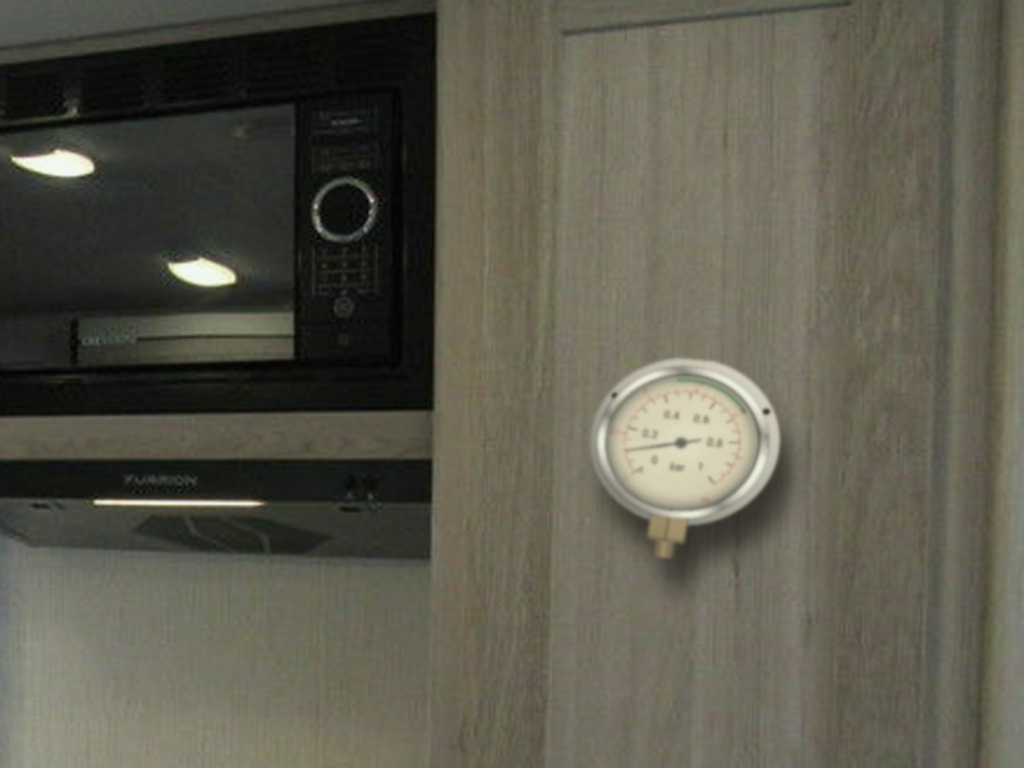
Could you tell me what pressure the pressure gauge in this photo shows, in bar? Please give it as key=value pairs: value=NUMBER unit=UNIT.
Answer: value=0.1 unit=bar
